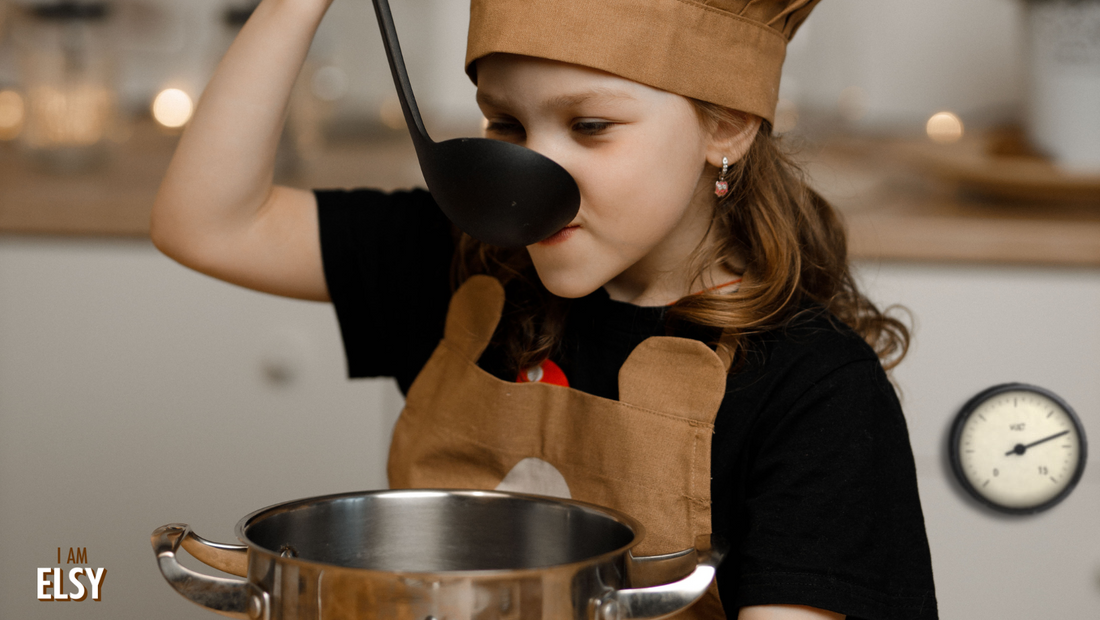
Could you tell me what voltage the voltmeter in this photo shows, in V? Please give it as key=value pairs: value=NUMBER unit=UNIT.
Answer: value=11.5 unit=V
